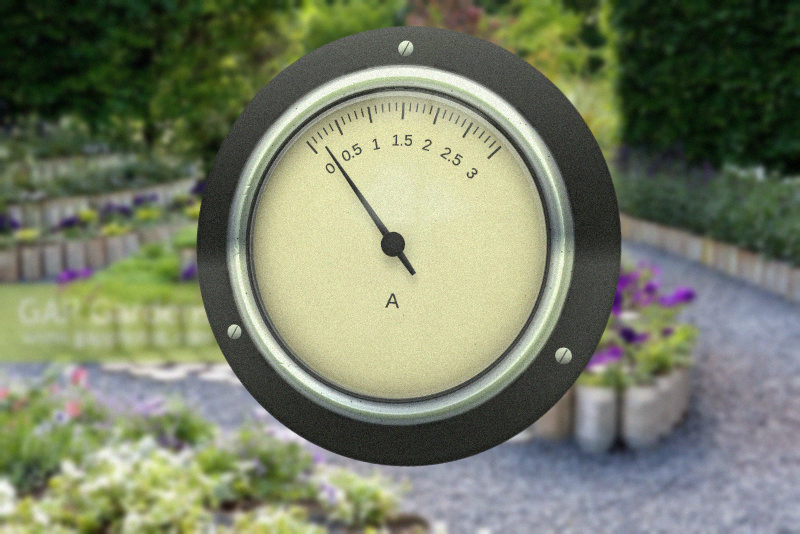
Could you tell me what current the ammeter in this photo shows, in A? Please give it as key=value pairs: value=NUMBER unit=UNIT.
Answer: value=0.2 unit=A
